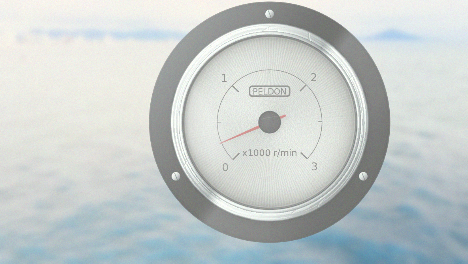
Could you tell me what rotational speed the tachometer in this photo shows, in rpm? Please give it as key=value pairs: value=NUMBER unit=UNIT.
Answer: value=250 unit=rpm
